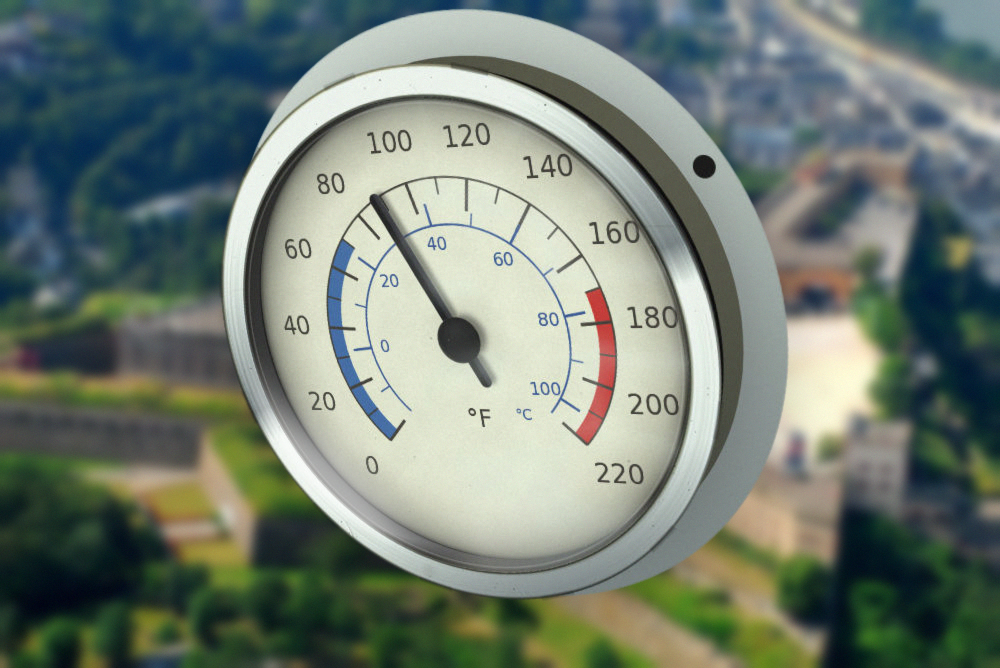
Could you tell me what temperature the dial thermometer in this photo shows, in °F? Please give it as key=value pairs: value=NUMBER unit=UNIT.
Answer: value=90 unit=°F
